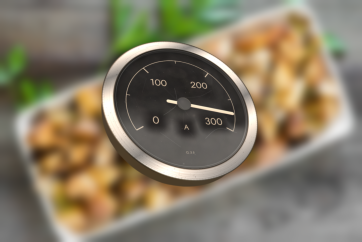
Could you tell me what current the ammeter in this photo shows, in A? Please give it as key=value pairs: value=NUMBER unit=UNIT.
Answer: value=275 unit=A
